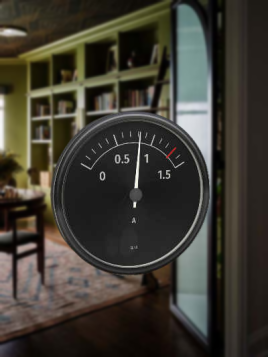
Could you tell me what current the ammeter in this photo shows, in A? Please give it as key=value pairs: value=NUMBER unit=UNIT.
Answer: value=0.8 unit=A
